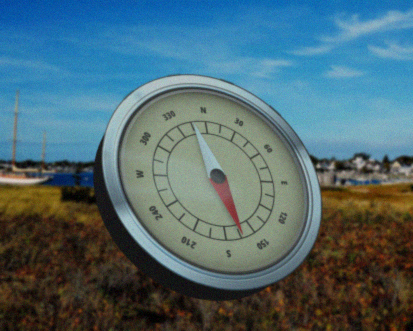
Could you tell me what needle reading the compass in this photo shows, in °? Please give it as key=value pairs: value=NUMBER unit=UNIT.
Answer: value=165 unit=°
